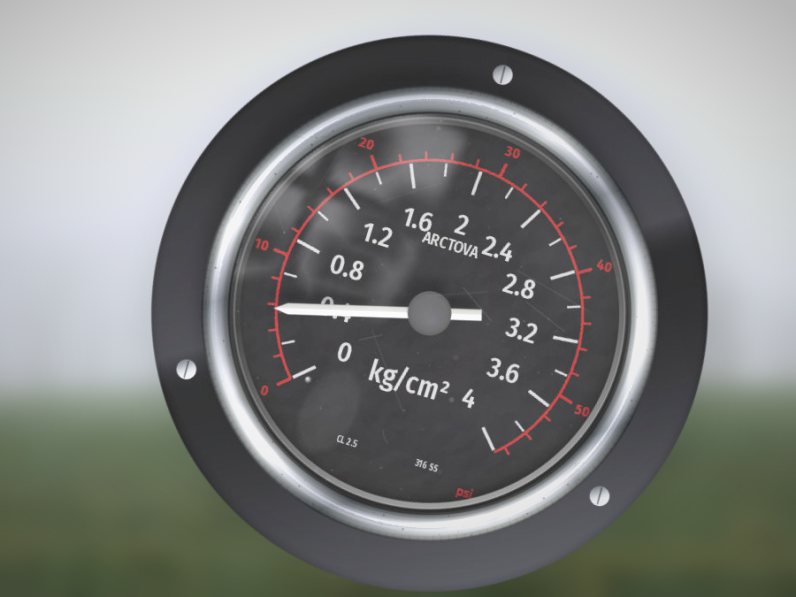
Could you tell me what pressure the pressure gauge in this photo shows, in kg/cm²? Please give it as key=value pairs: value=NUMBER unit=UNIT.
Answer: value=0.4 unit=kg/cm²
